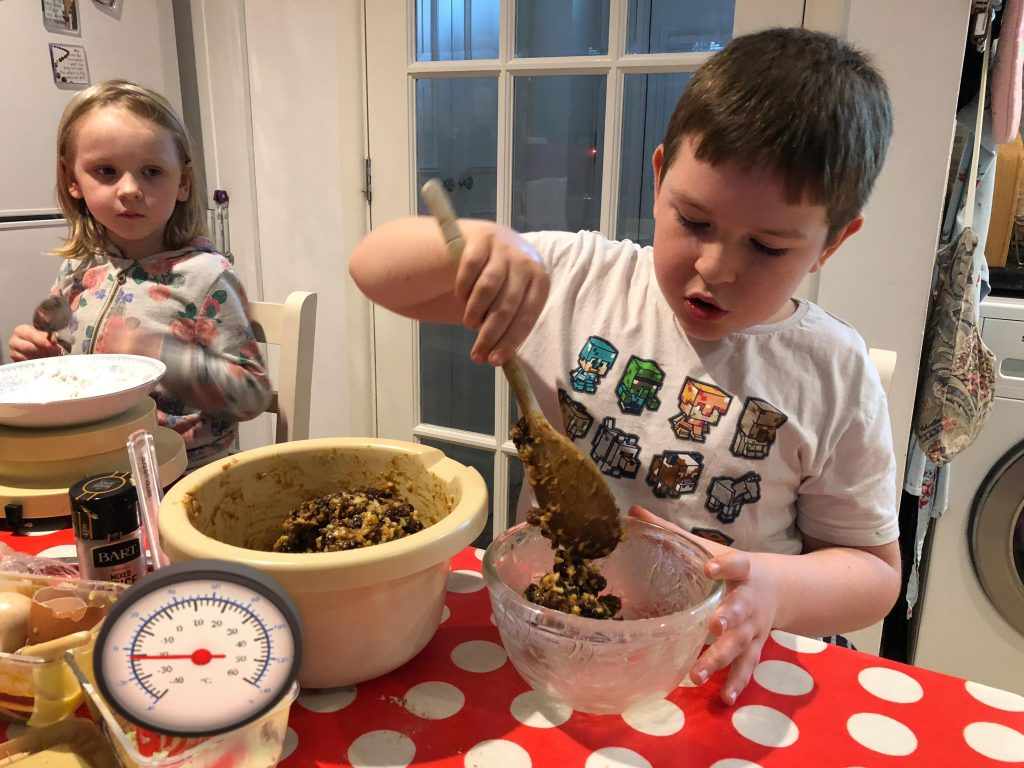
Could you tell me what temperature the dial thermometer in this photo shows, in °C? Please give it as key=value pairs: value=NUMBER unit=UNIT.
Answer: value=-20 unit=°C
